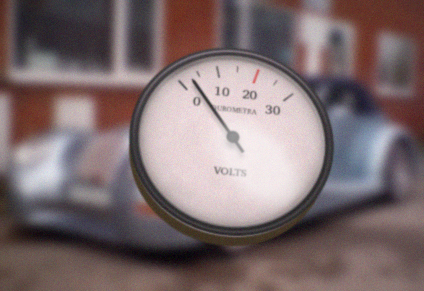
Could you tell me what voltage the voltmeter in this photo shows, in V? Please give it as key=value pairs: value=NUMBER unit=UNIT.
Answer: value=2.5 unit=V
